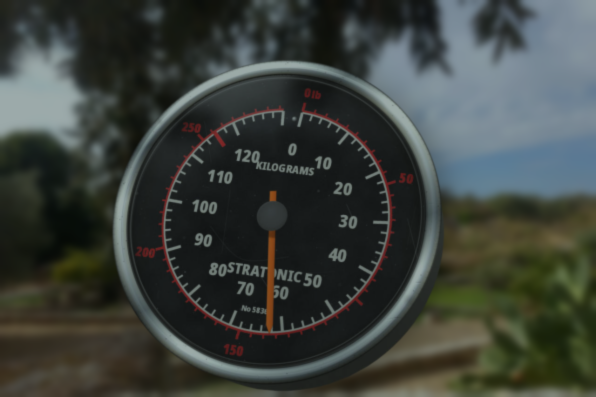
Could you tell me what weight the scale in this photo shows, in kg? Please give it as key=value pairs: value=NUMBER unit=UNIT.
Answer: value=62 unit=kg
